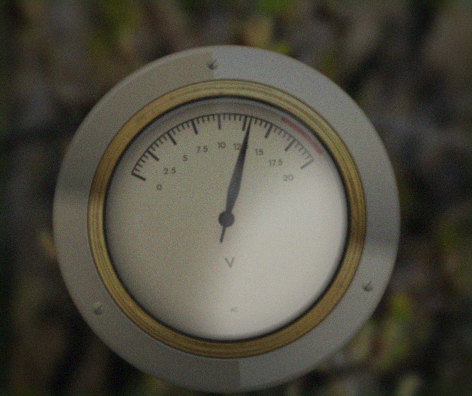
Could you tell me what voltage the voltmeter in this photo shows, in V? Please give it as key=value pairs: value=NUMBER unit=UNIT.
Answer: value=13 unit=V
